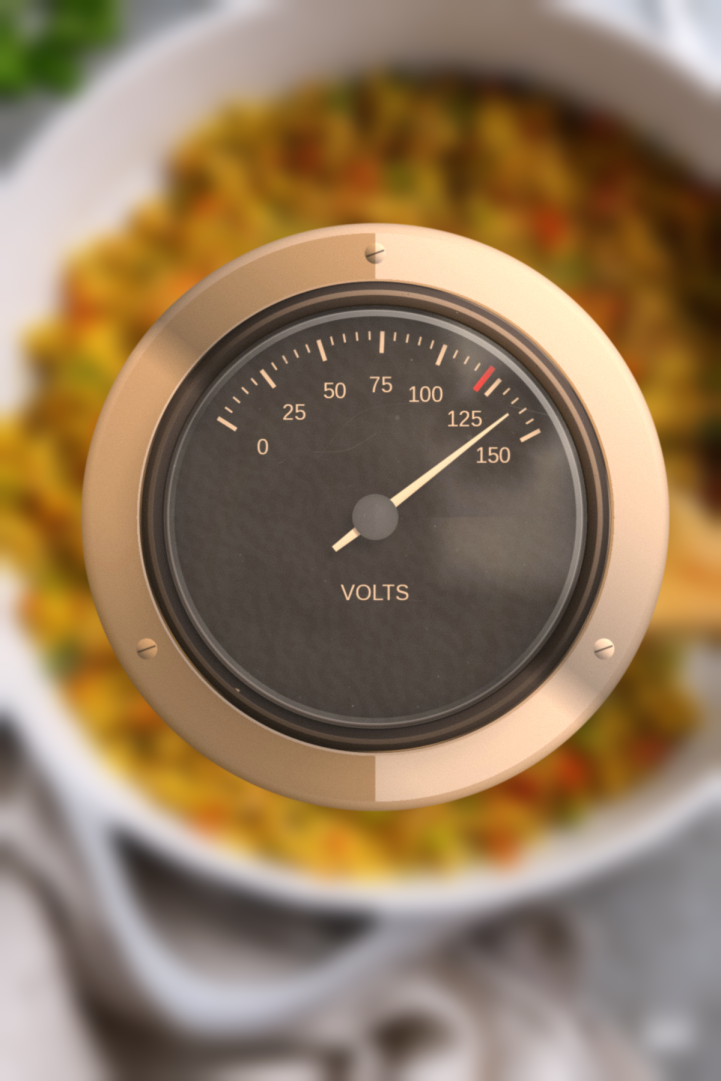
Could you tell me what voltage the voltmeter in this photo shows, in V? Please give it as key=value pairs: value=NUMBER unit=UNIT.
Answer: value=137.5 unit=V
